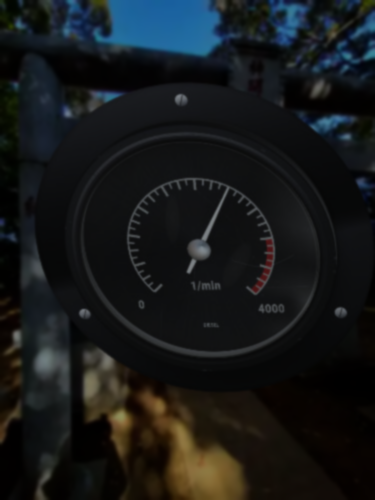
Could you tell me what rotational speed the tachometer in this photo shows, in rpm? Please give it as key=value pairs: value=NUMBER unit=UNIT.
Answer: value=2400 unit=rpm
